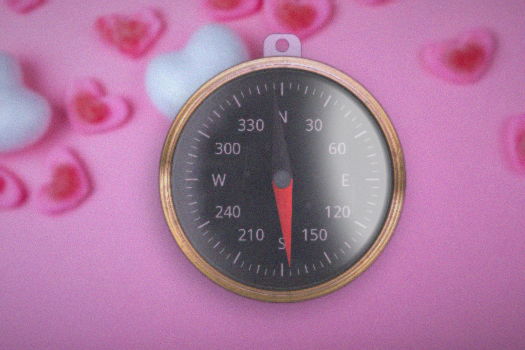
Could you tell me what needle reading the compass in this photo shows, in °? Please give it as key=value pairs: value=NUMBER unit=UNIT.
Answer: value=175 unit=°
